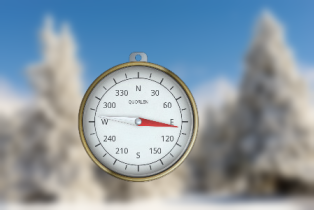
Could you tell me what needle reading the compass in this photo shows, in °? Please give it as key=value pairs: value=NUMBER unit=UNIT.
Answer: value=97.5 unit=°
